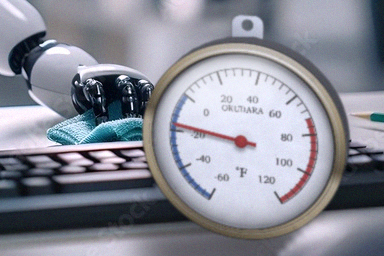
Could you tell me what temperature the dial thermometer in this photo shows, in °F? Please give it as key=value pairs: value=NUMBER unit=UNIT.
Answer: value=-16 unit=°F
